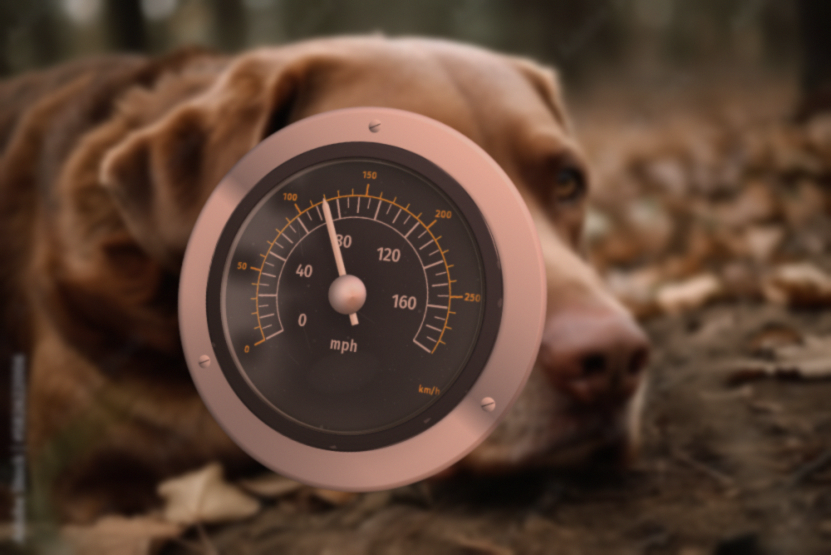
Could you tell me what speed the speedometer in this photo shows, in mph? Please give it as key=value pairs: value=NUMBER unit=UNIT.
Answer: value=75 unit=mph
